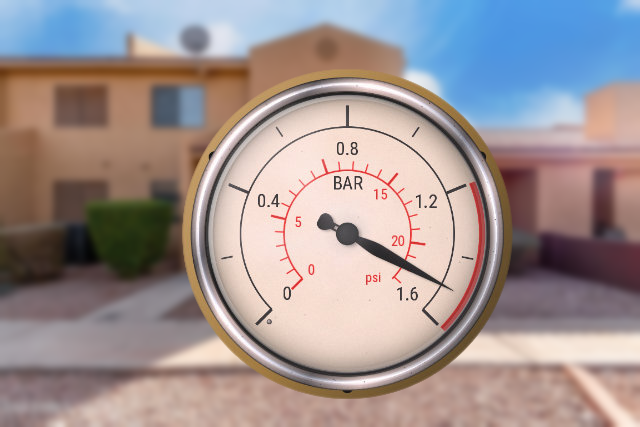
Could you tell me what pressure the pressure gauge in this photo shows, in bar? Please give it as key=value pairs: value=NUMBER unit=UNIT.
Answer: value=1.5 unit=bar
